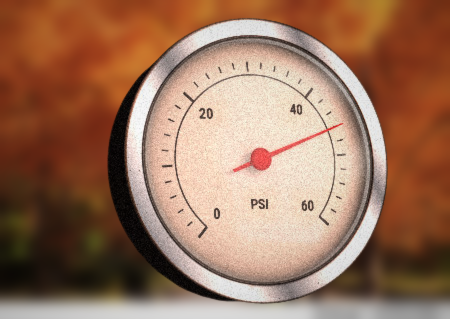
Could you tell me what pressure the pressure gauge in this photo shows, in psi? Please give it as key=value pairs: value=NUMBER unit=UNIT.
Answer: value=46 unit=psi
